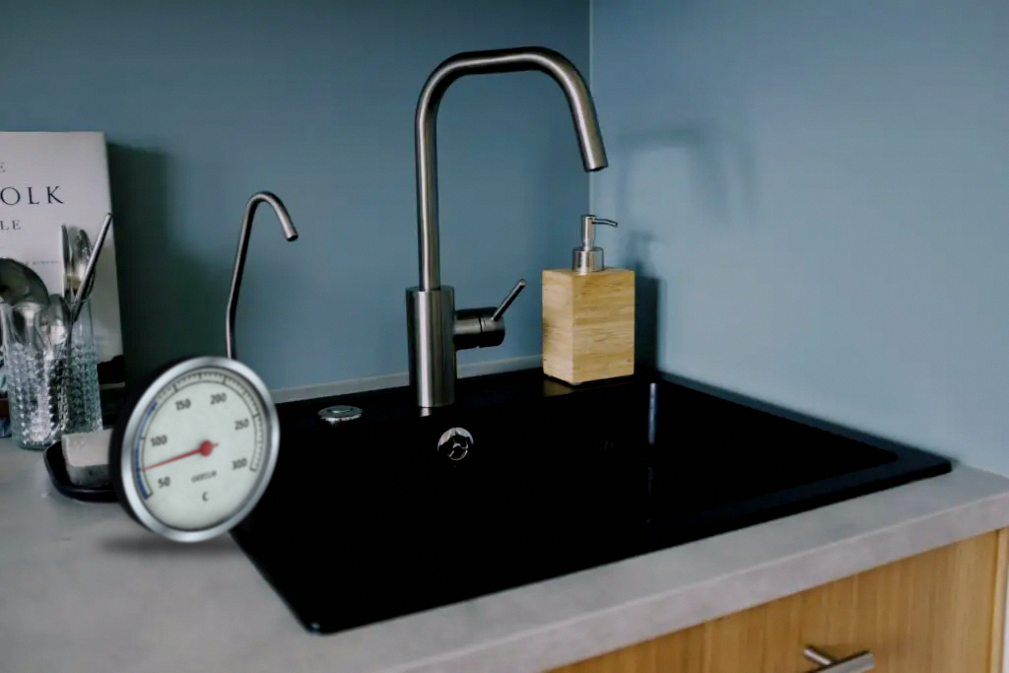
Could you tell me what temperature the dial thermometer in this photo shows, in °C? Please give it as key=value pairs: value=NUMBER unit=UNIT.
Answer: value=75 unit=°C
